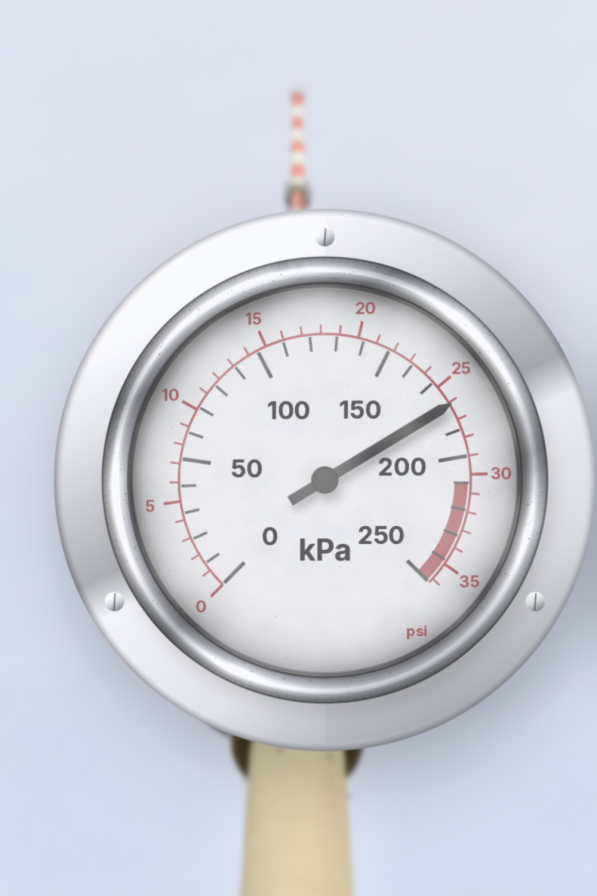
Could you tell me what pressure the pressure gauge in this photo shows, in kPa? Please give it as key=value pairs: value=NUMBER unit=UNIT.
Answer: value=180 unit=kPa
